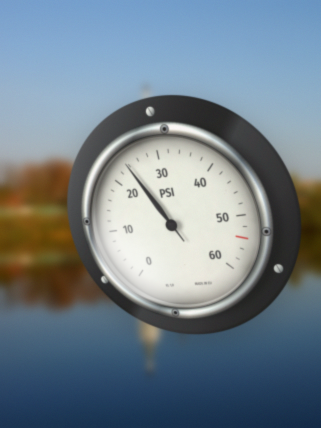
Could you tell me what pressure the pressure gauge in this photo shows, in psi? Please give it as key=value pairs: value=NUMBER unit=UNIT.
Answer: value=24 unit=psi
